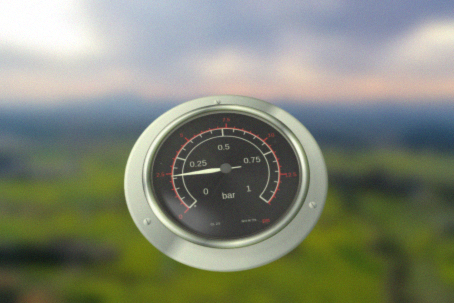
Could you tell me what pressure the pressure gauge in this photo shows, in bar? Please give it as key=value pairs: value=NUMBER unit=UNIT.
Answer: value=0.15 unit=bar
